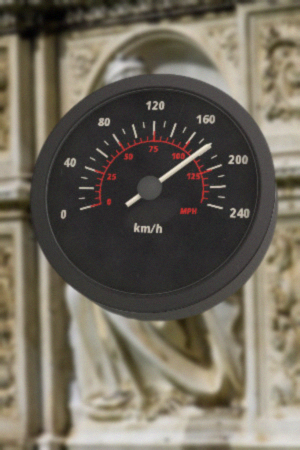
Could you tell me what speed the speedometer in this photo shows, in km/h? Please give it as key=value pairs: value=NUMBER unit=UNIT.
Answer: value=180 unit=km/h
